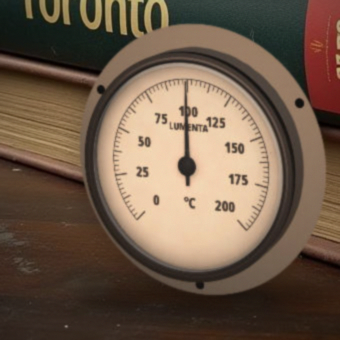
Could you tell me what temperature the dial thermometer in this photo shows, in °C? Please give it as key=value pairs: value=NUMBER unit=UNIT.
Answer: value=100 unit=°C
